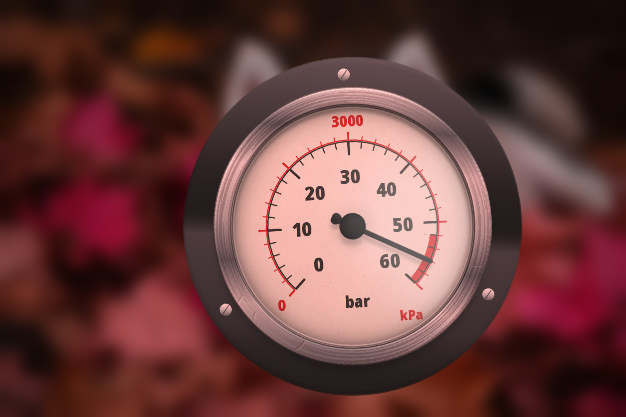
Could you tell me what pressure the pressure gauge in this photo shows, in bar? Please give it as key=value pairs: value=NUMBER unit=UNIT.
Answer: value=56 unit=bar
